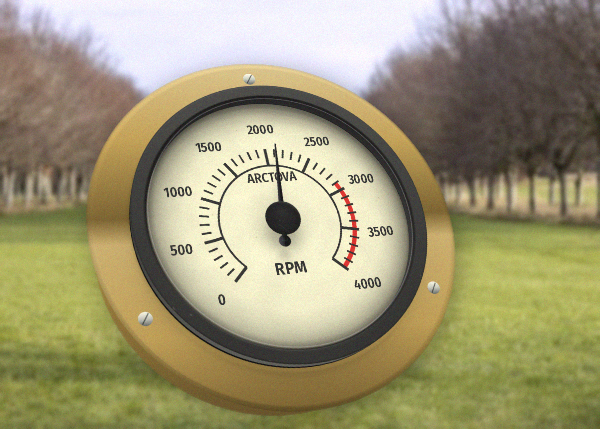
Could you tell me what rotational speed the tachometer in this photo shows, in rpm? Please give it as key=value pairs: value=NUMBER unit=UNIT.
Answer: value=2100 unit=rpm
